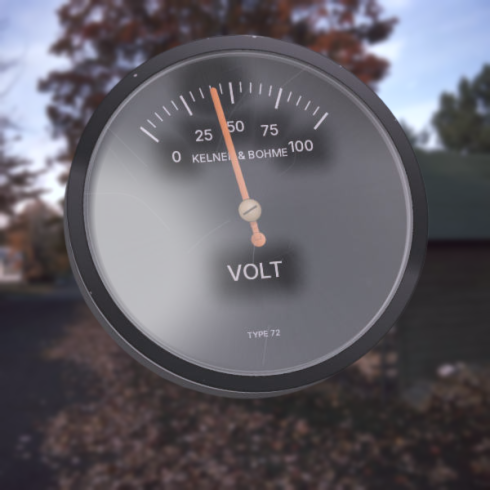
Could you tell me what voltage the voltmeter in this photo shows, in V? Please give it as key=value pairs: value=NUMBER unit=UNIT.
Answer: value=40 unit=V
